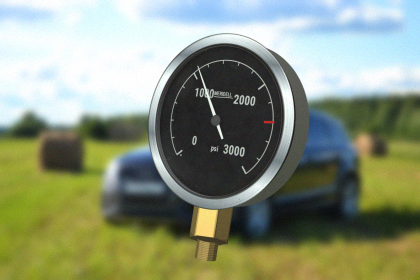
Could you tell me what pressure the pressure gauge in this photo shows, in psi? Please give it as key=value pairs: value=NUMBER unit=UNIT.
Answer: value=1100 unit=psi
